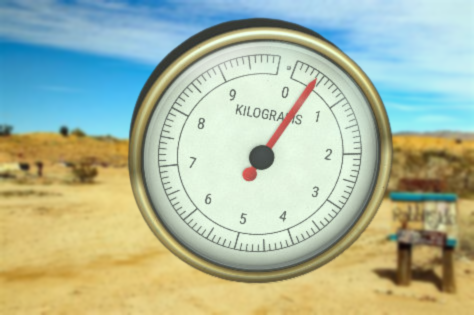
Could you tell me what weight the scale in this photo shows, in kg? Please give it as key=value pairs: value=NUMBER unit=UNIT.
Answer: value=0.4 unit=kg
